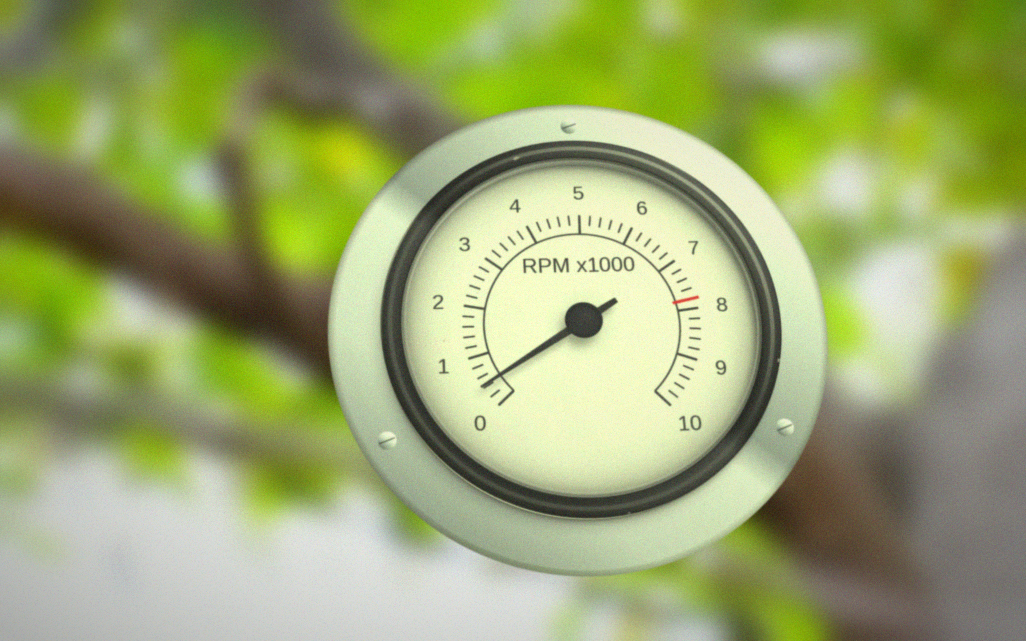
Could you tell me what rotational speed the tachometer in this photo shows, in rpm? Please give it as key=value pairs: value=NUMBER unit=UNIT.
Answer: value=400 unit=rpm
